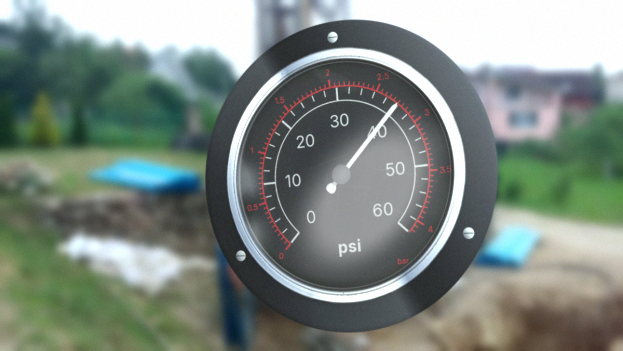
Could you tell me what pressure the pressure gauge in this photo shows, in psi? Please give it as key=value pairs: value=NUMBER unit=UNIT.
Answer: value=40 unit=psi
